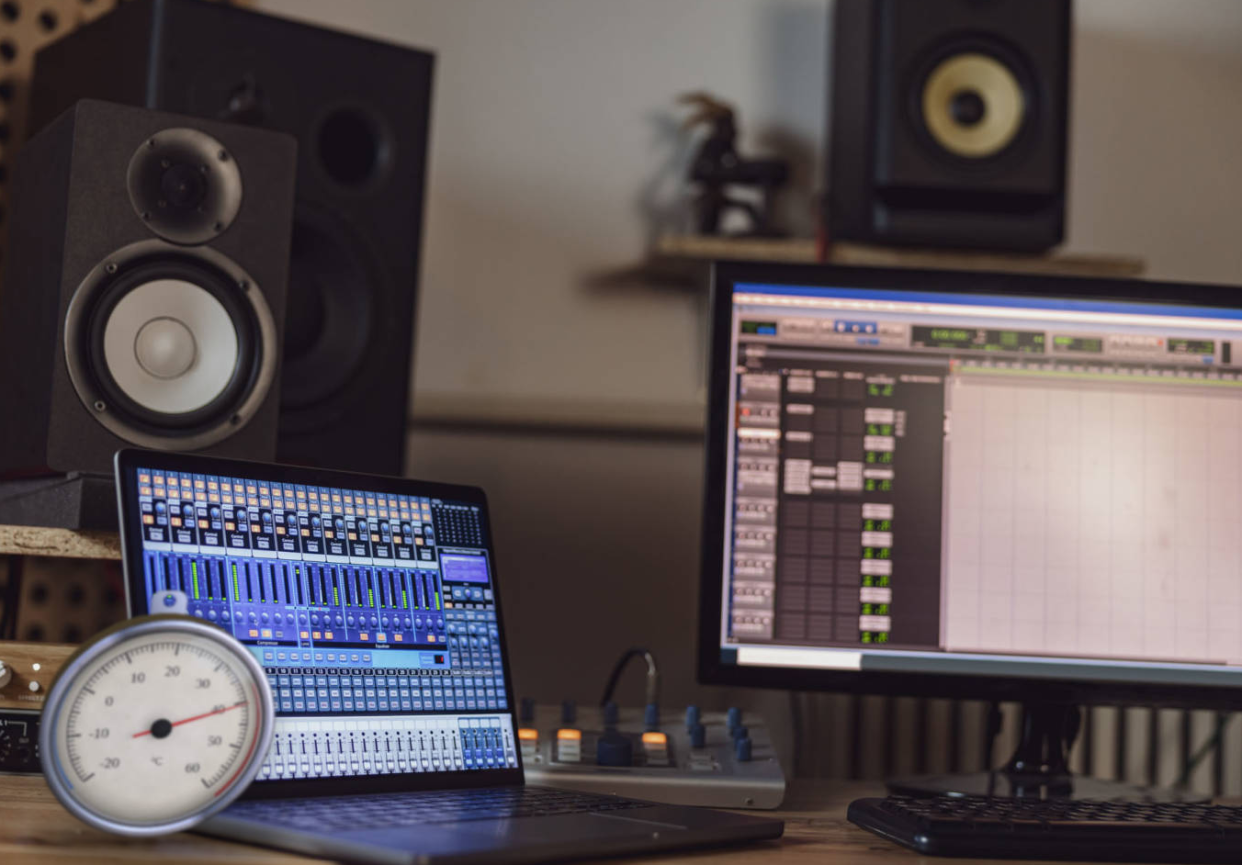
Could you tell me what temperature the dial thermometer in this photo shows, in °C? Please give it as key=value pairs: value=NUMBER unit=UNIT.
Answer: value=40 unit=°C
